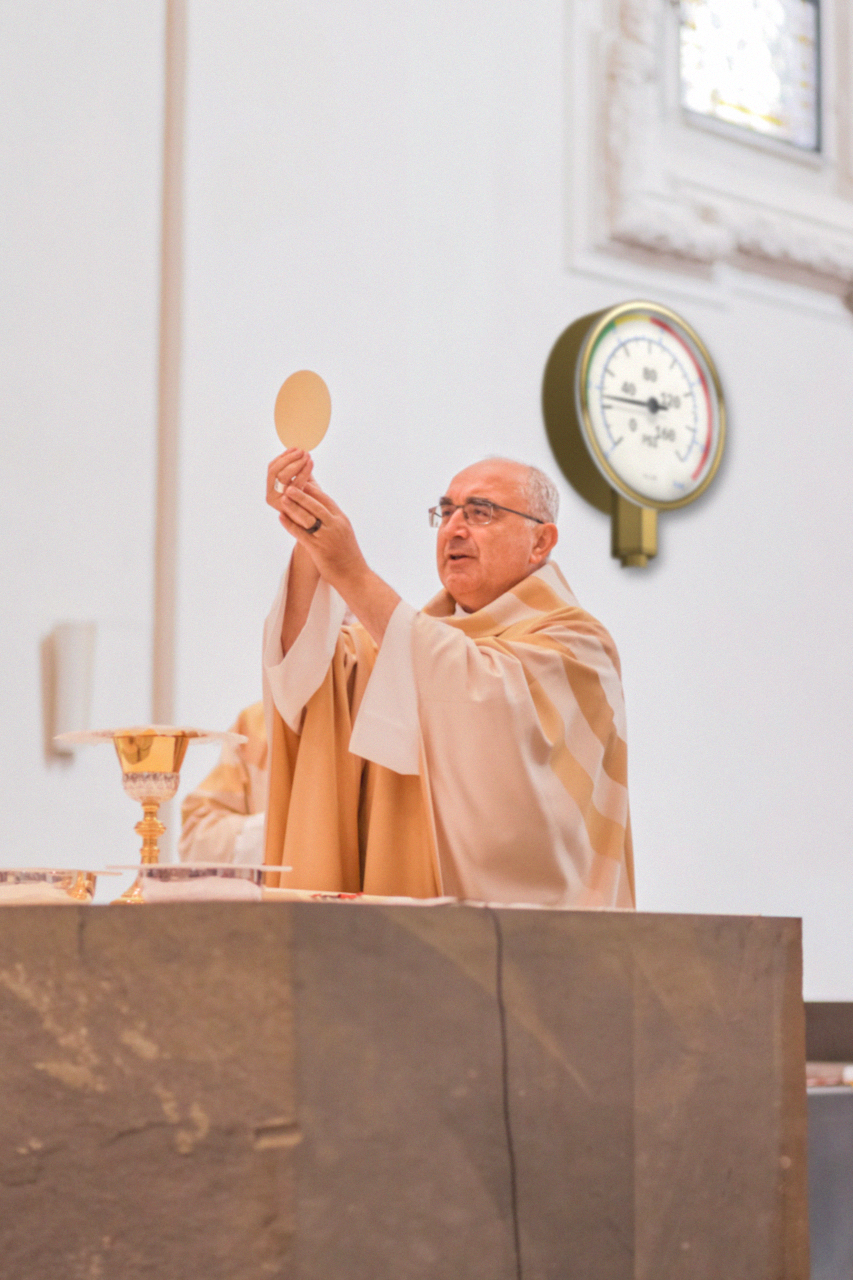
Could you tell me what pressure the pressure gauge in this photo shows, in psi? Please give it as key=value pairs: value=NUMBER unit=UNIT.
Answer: value=25 unit=psi
